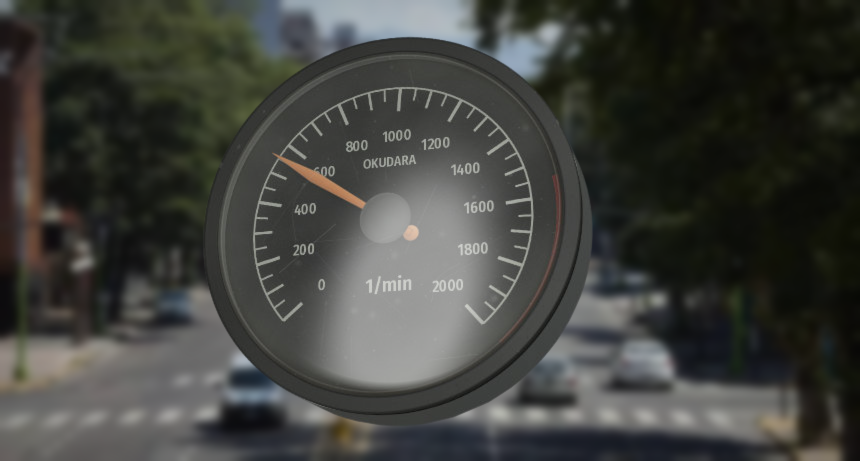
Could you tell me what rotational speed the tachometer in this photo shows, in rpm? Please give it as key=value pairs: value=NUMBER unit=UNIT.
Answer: value=550 unit=rpm
